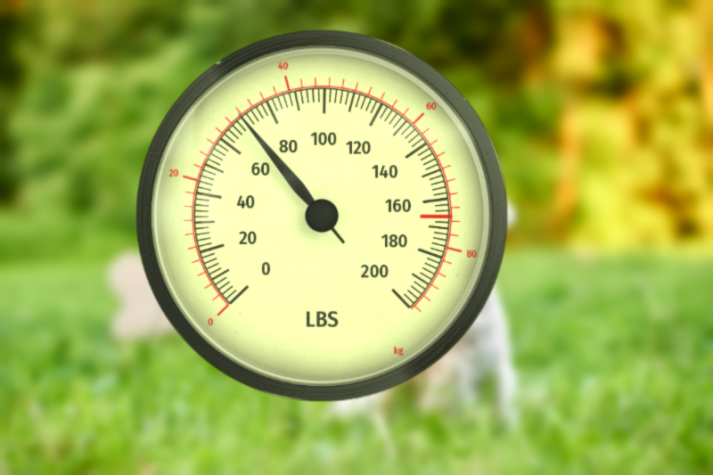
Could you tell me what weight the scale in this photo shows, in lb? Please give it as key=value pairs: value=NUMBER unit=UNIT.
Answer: value=70 unit=lb
